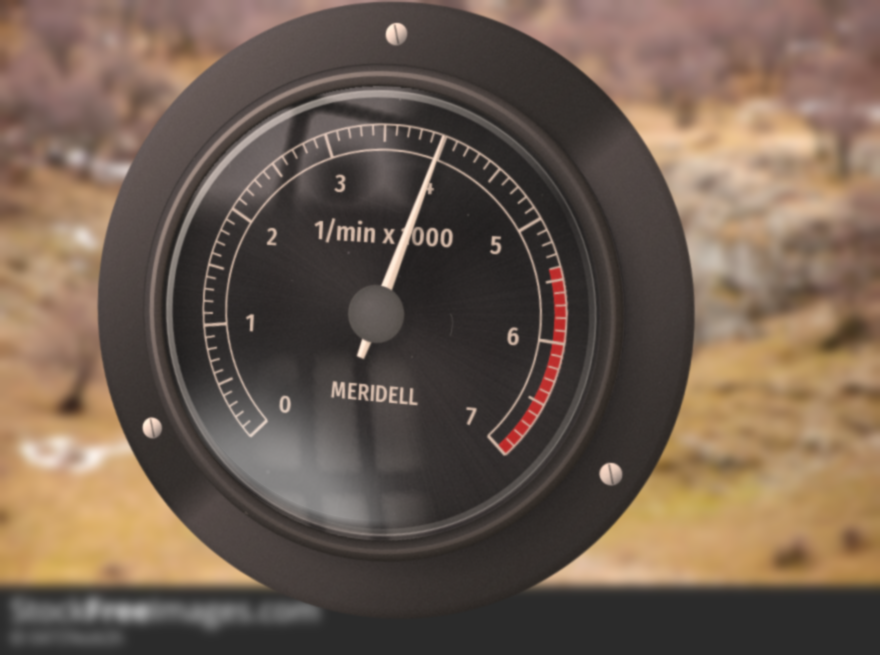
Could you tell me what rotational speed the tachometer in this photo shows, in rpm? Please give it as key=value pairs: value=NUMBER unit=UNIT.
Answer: value=4000 unit=rpm
